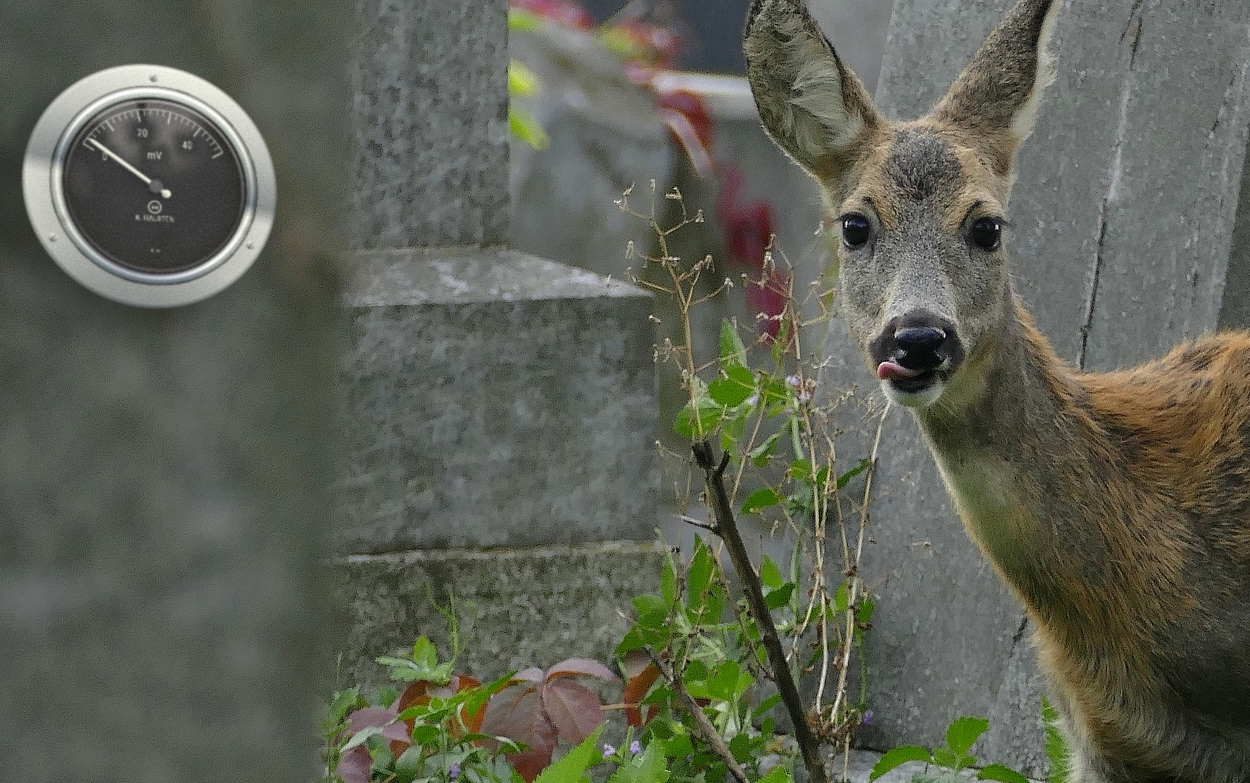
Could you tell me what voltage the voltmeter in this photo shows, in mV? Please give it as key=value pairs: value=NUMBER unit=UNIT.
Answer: value=2 unit=mV
